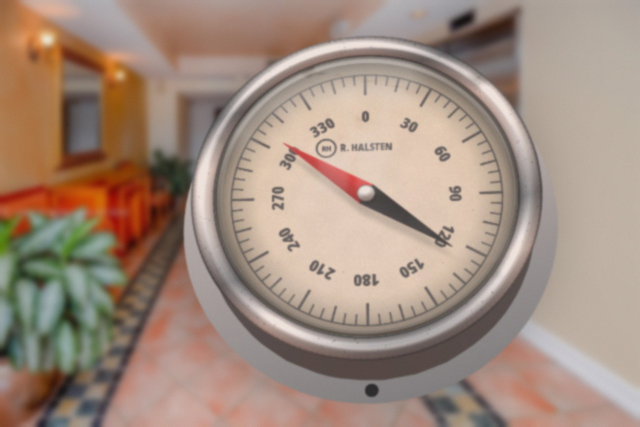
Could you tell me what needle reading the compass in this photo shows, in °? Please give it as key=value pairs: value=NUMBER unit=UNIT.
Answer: value=305 unit=°
